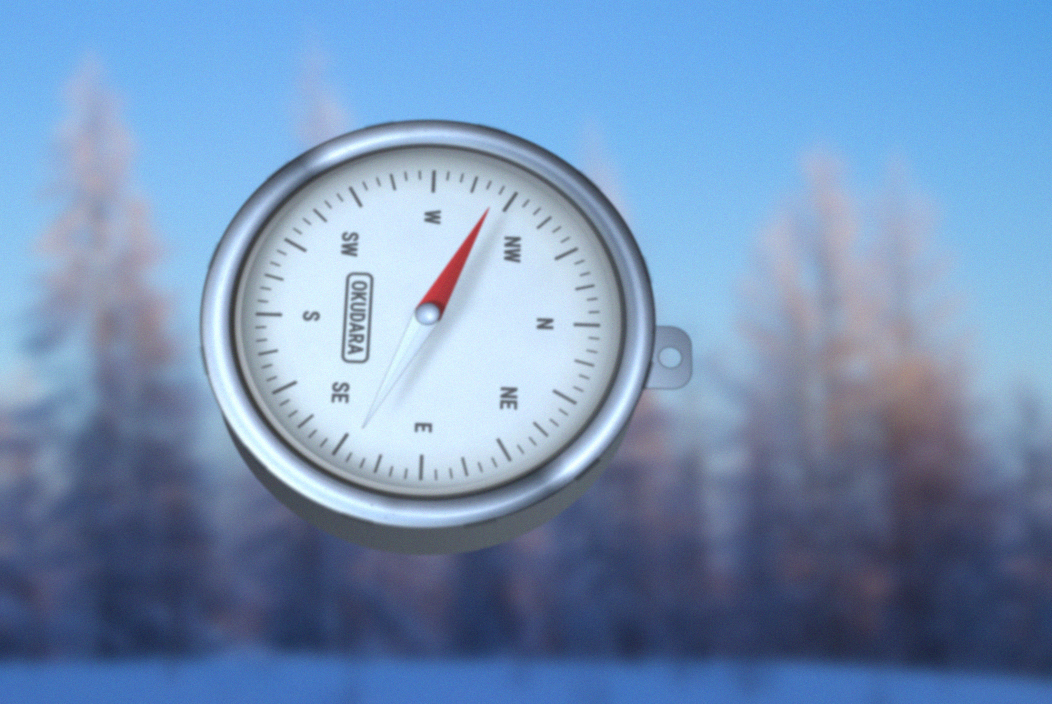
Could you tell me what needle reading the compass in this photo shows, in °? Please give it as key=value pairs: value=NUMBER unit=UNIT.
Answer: value=295 unit=°
